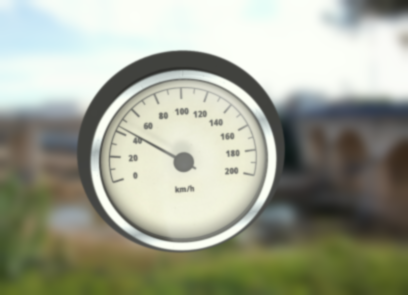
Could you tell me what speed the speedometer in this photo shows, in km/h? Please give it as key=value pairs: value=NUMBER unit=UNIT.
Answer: value=45 unit=km/h
